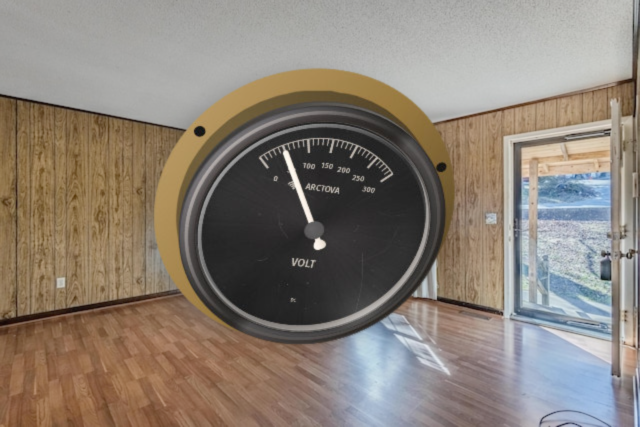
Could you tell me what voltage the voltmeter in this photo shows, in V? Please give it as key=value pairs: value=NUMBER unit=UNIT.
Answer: value=50 unit=V
